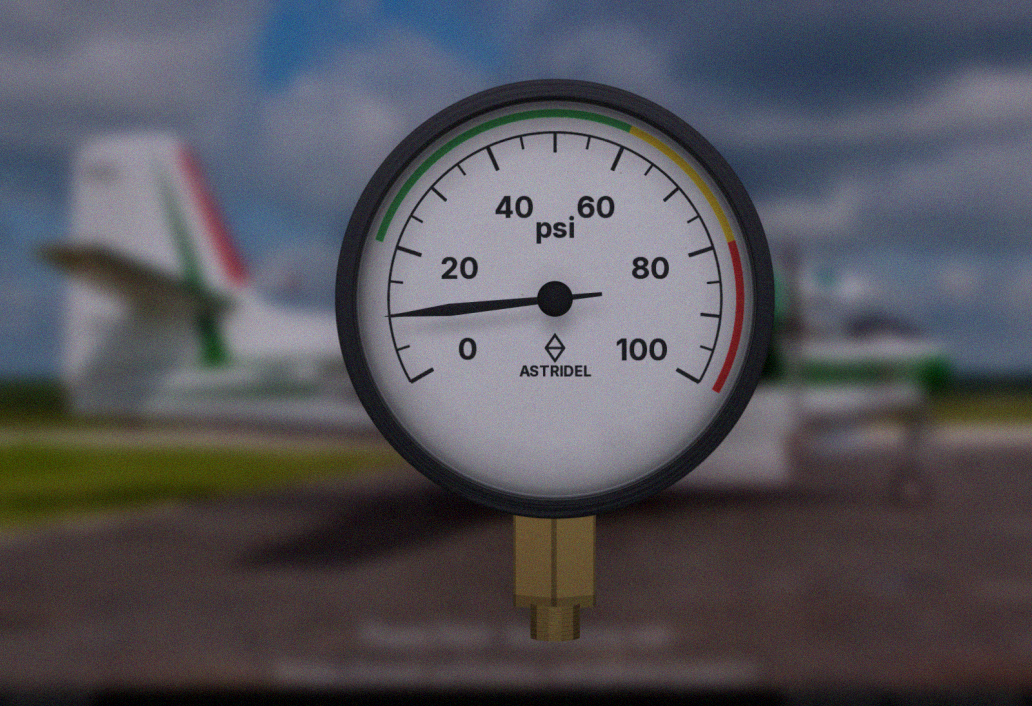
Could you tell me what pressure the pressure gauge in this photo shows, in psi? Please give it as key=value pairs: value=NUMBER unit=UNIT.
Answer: value=10 unit=psi
